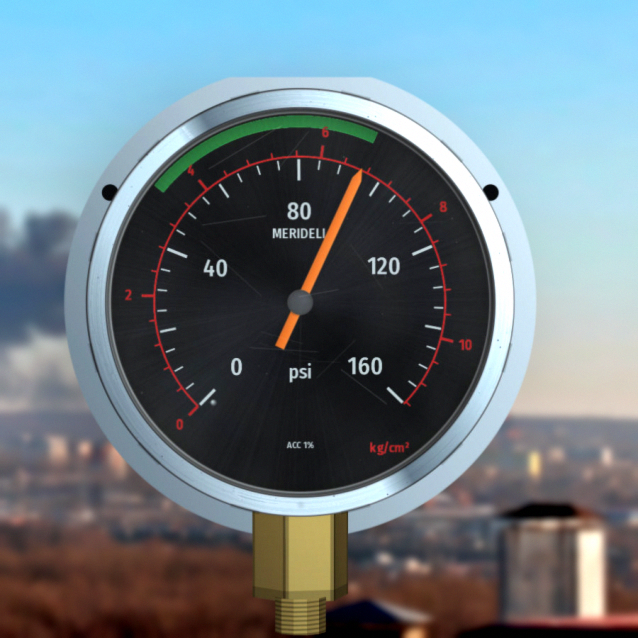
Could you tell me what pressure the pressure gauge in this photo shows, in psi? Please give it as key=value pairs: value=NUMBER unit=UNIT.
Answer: value=95 unit=psi
